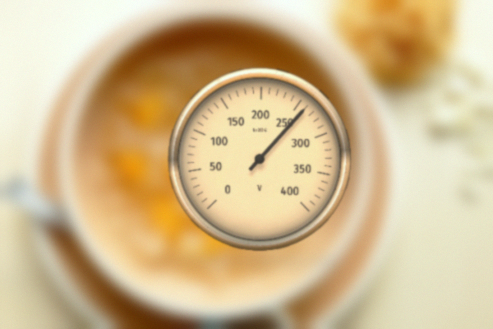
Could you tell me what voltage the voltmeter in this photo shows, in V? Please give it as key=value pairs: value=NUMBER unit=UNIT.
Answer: value=260 unit=V
